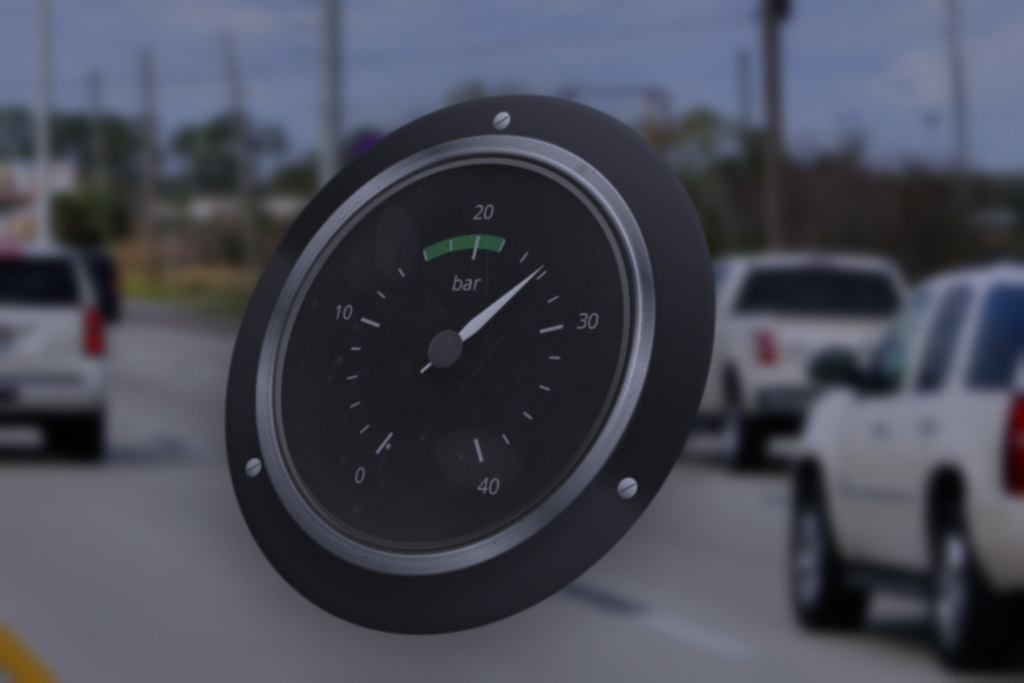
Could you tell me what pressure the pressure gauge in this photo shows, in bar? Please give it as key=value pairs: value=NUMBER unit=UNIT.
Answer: value=26 unit=bar
